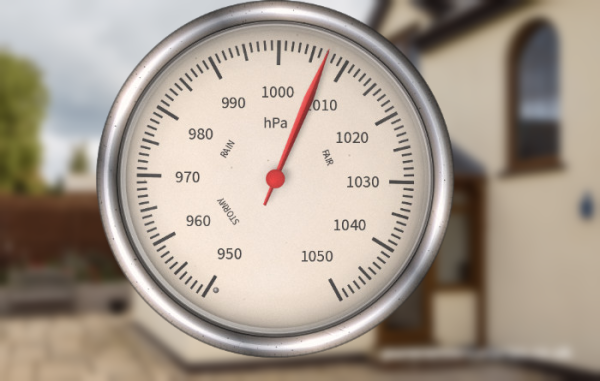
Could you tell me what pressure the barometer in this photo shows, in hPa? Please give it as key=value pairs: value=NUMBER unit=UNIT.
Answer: value=1007 unit=hPa
